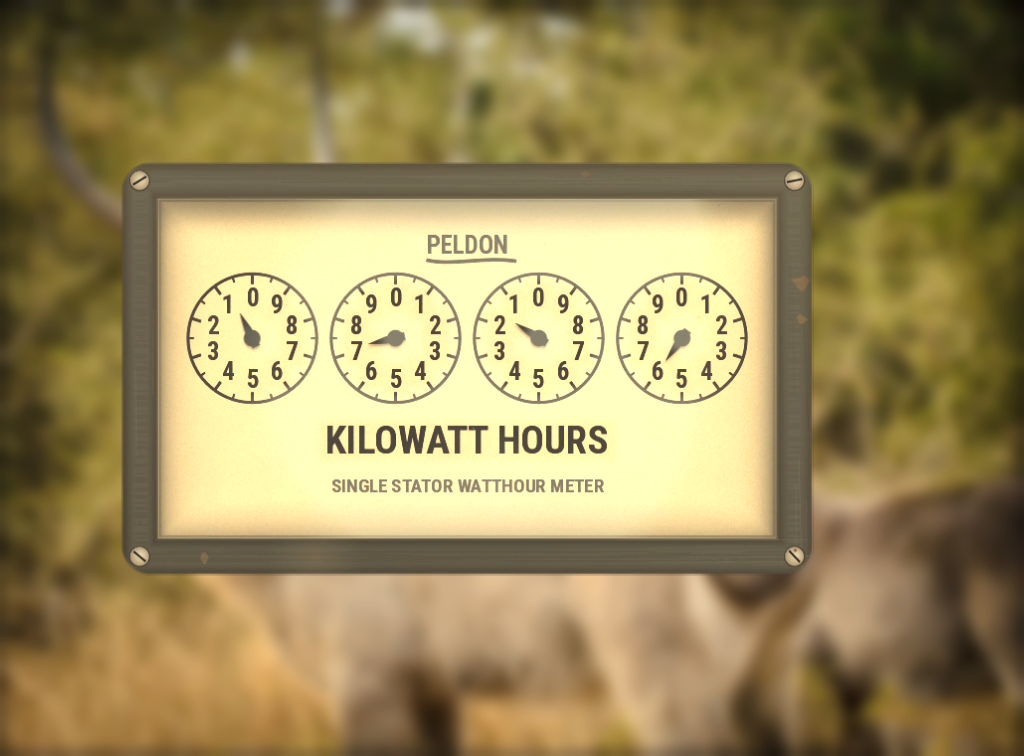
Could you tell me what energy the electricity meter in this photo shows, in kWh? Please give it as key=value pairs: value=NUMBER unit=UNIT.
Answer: value=716 unit=kWh
